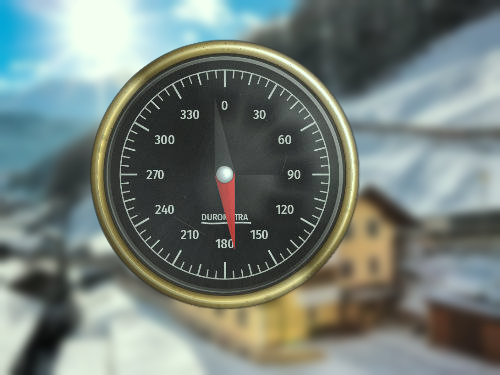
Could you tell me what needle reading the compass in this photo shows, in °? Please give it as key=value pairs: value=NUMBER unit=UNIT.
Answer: value=172.5 unit=°
